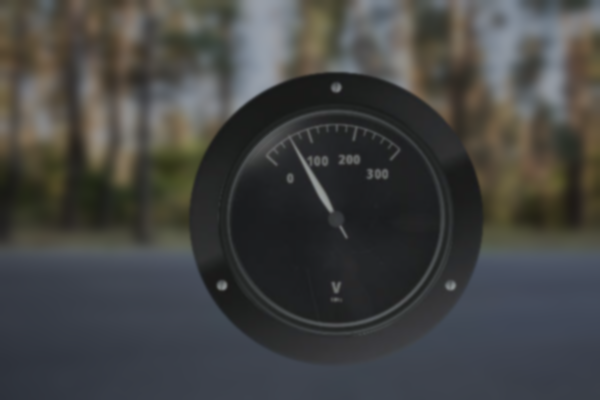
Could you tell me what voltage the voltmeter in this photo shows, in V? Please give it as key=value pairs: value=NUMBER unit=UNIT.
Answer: value=60 unit=V
